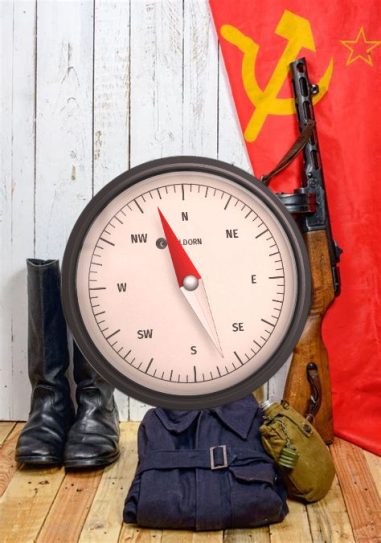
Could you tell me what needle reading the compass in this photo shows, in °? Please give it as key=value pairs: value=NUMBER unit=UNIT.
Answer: value=340 unit=°
